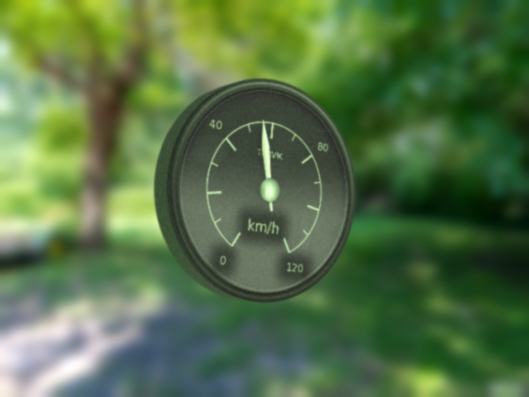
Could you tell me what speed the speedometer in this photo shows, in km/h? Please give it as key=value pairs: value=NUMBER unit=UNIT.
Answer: value=55 unit=km/h
